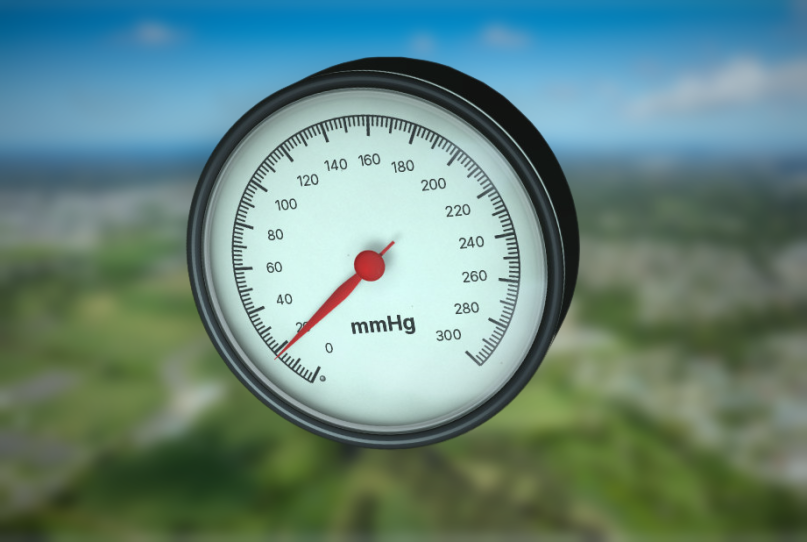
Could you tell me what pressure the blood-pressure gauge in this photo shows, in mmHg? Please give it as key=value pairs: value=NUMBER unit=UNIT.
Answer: value=18 unit=mmHg
